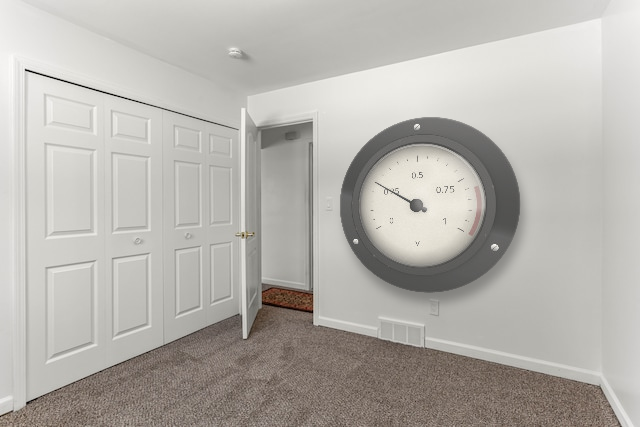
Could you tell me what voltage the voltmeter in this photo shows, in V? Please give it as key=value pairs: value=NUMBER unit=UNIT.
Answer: value=0.25 unit=V
